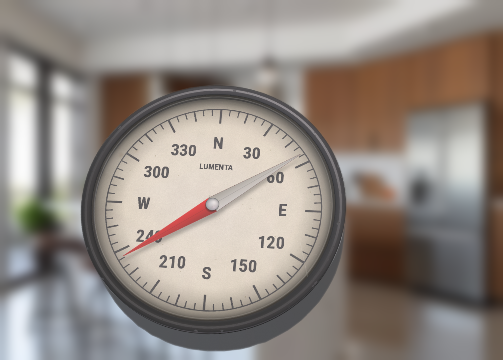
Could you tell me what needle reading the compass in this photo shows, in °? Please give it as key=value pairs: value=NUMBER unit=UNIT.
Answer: value=235 unit=°
